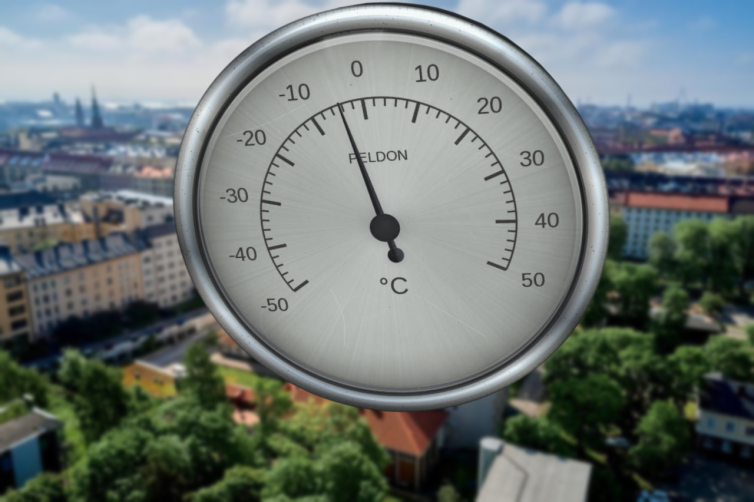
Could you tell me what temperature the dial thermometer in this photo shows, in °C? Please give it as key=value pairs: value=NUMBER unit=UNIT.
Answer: value=-4 unit=°C
